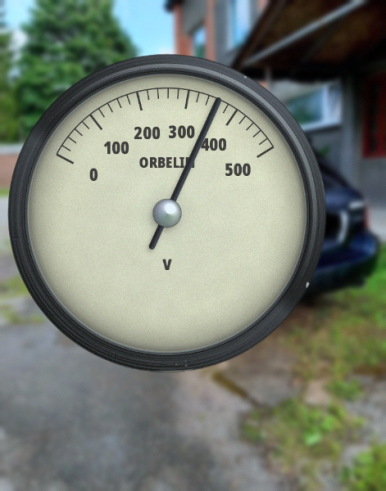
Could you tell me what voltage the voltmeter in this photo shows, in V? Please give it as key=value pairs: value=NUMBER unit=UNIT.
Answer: value=360 unit=V
